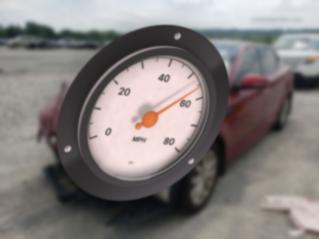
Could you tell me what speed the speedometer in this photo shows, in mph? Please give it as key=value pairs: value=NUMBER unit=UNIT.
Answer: value=55 unit=mph
